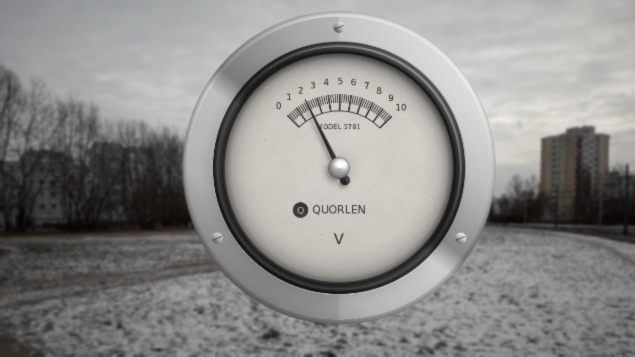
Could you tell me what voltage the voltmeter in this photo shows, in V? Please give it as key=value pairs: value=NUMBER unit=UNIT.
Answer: value=2 unit=V
